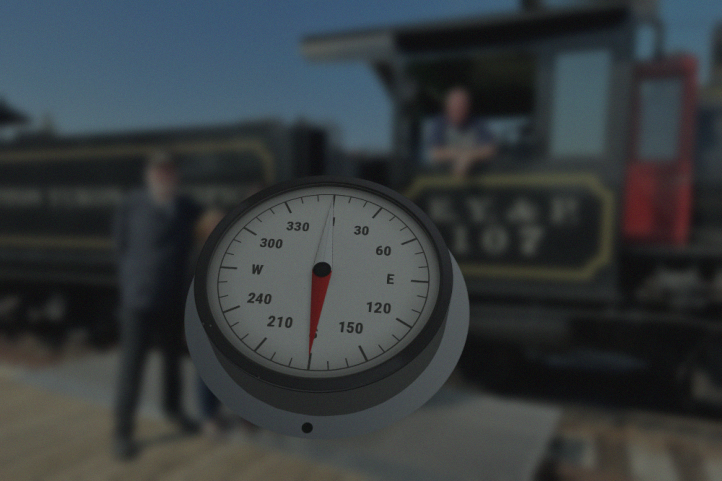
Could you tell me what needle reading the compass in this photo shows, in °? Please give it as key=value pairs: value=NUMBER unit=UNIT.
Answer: value=180 unit=°
